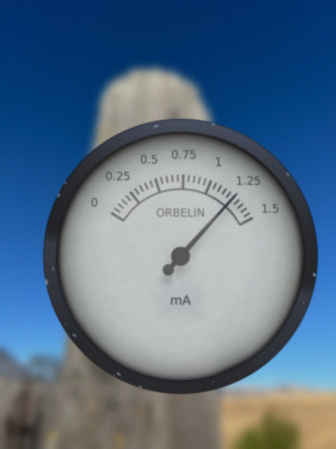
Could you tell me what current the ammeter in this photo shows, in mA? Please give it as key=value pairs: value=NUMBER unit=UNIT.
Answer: value=1.25 unit=mA
